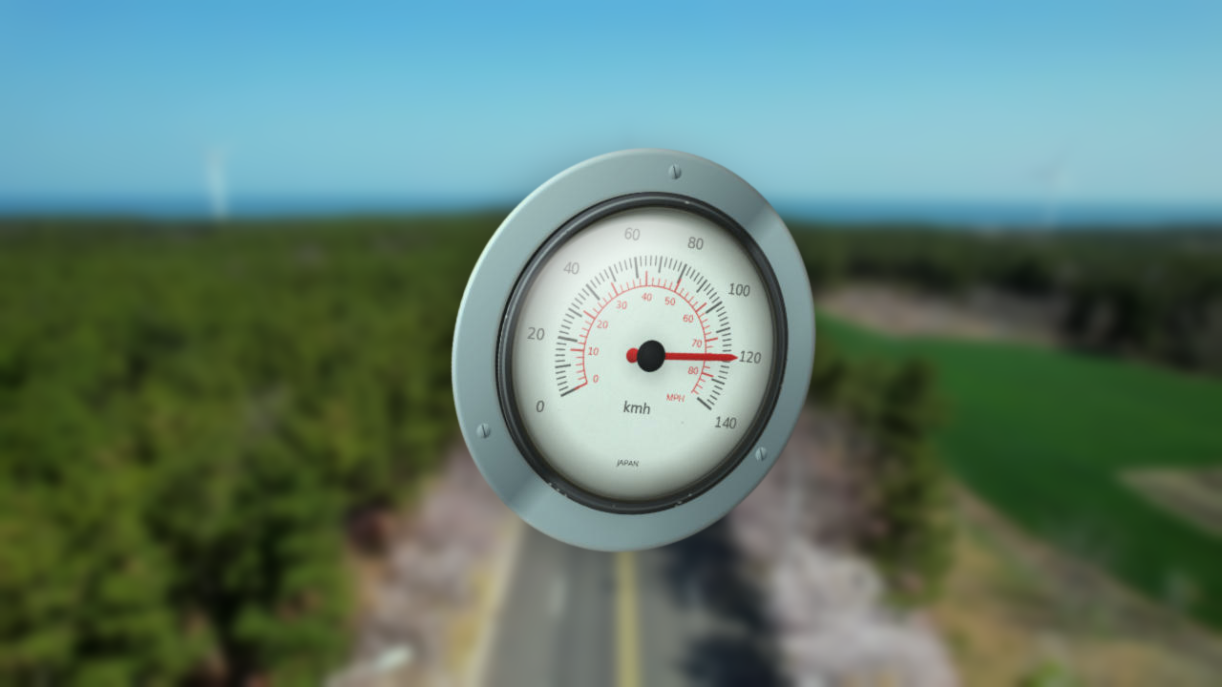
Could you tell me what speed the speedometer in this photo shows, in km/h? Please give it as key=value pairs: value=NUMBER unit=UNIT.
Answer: value=120 unit=km/h
